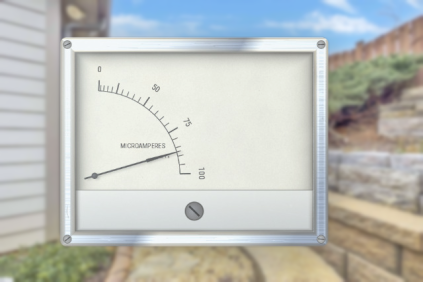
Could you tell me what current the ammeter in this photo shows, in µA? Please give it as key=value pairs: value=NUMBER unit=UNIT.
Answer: value=87.5 unit=µA
